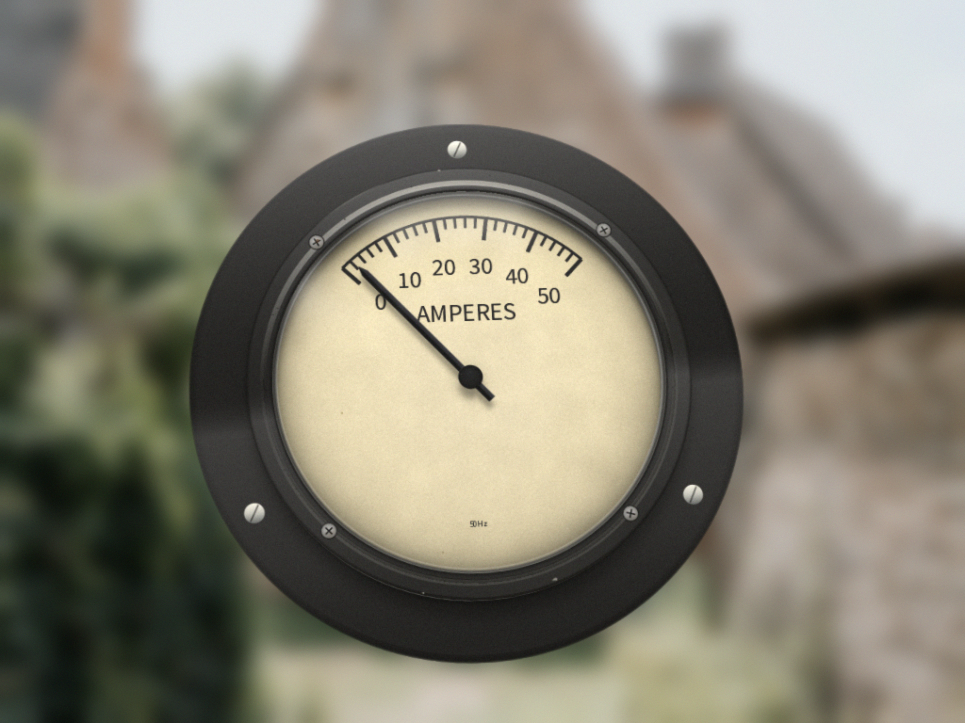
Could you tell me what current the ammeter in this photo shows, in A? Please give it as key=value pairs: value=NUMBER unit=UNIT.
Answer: value=2 unit=A
